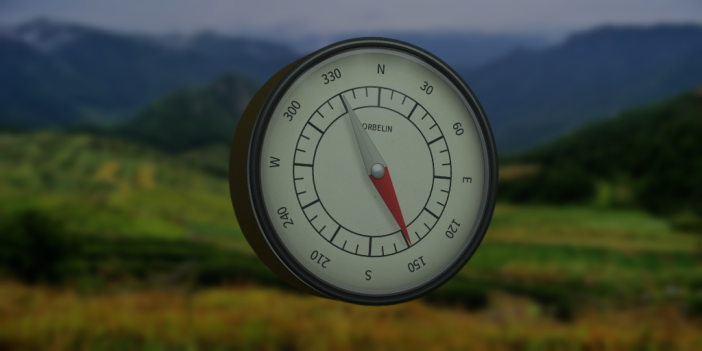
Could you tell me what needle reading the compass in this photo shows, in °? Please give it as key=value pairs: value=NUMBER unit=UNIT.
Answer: value=150 unit=°
